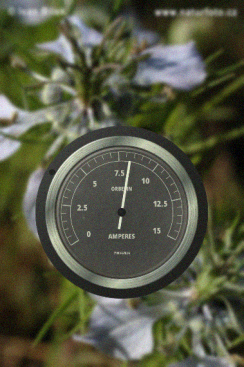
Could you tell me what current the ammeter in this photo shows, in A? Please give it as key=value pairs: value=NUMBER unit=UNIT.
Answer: value=8.25 unit=A
